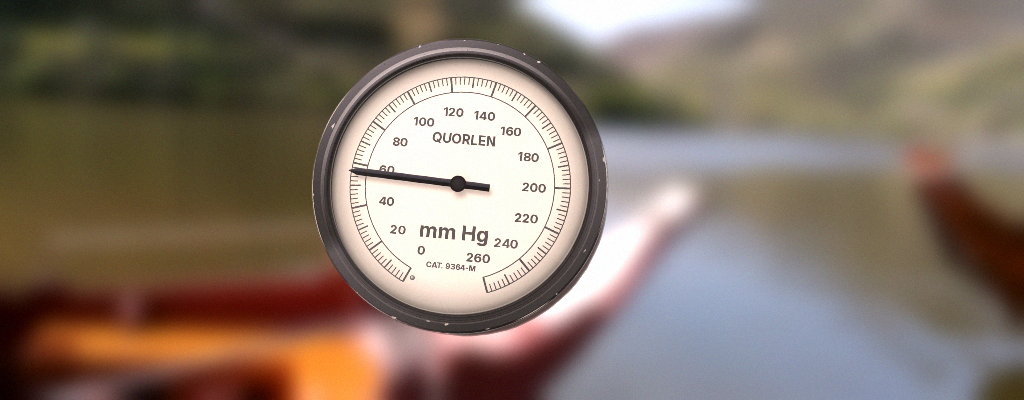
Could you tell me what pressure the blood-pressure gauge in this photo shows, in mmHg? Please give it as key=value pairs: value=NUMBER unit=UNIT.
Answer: value=56 unit=mmHg
